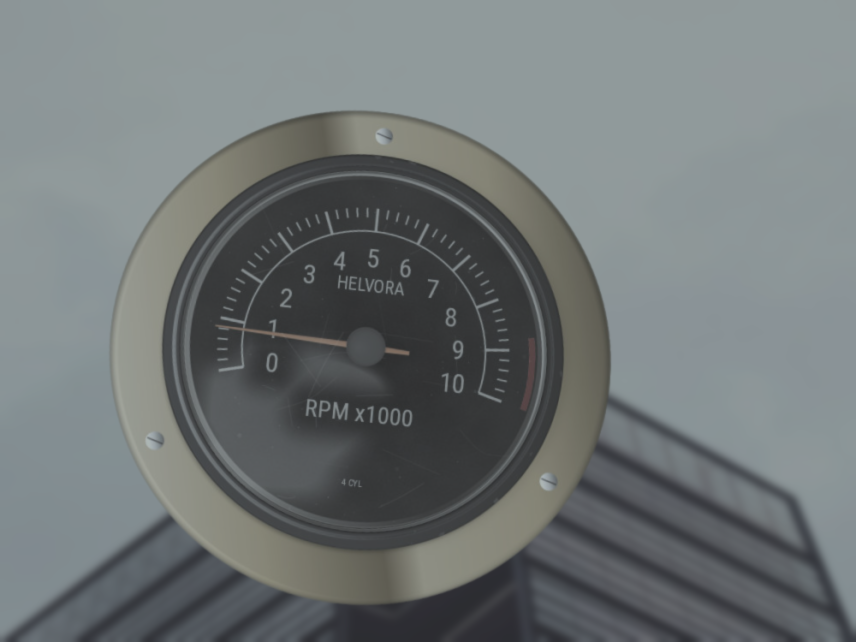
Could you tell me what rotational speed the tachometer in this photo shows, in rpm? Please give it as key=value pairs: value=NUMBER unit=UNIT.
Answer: value=800 unit=rpm
